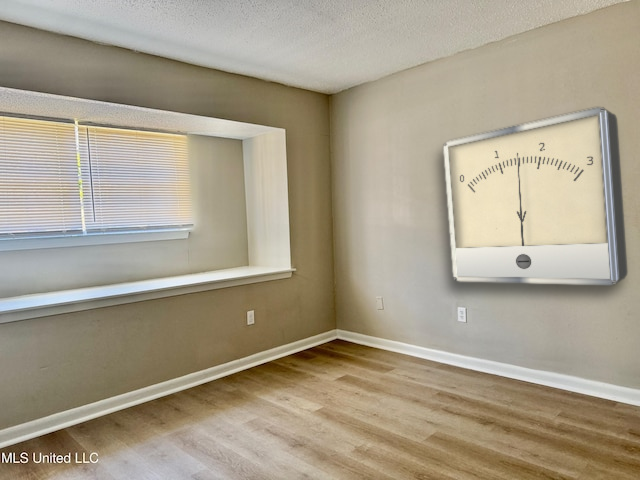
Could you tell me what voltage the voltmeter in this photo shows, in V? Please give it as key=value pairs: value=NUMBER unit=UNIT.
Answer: value=1.5 unit=V
